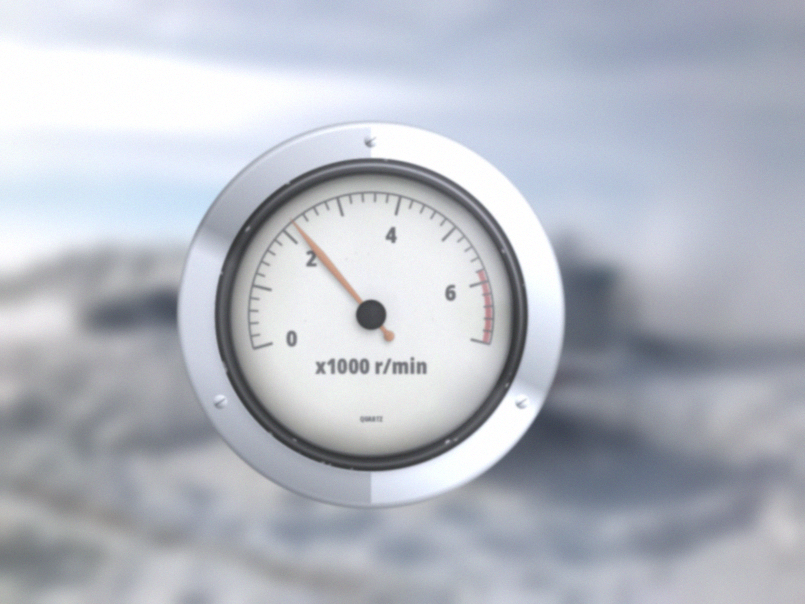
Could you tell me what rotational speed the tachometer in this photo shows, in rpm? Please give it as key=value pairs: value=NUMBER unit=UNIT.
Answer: value=2200 unit=rpm
